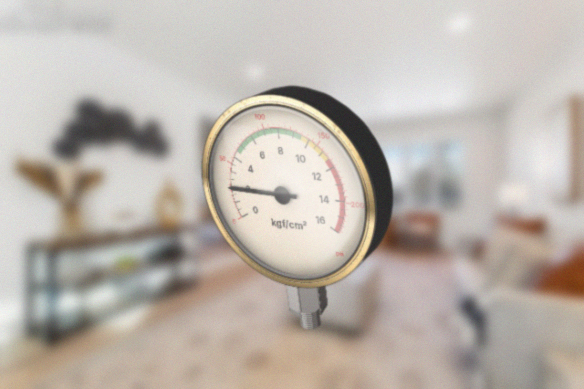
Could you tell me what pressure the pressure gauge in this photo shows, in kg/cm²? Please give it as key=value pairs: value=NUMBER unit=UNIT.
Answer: value=2 unit=kg/cm²
